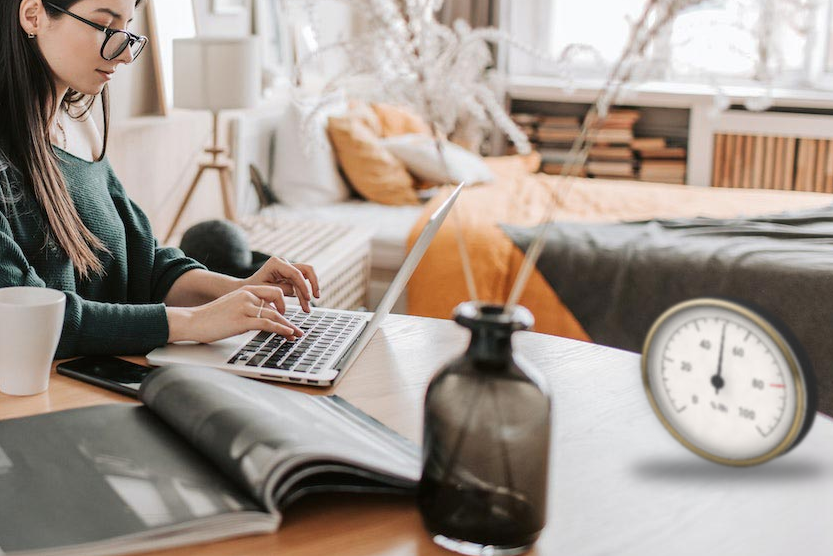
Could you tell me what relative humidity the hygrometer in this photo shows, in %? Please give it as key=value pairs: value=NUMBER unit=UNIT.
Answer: value=52 unit=%
